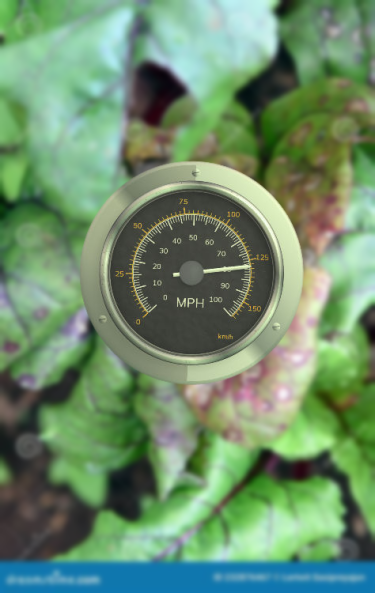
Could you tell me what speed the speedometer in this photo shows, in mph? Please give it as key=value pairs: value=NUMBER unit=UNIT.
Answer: value=80 unit=mph
